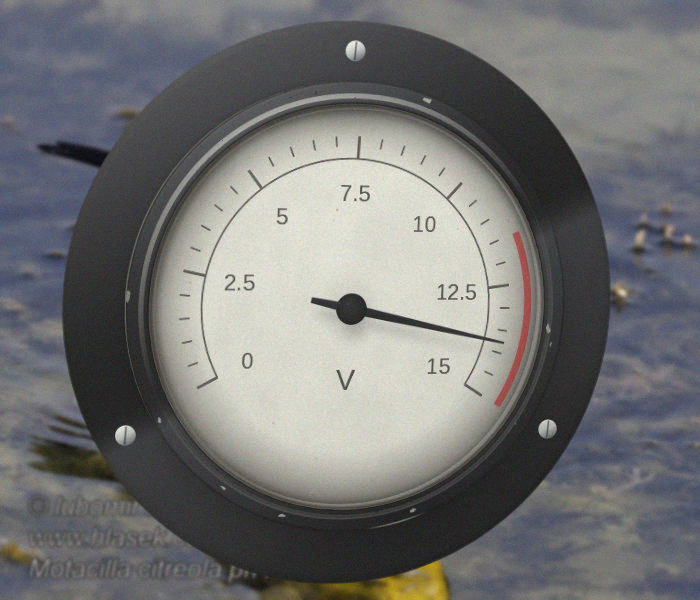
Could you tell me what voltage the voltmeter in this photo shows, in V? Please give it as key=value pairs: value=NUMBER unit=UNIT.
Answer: value=13.75 unit=V
